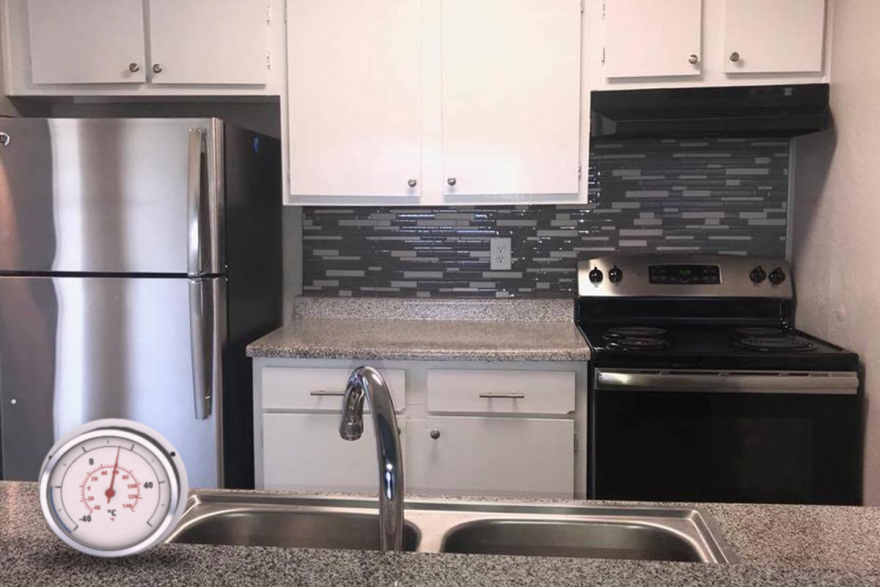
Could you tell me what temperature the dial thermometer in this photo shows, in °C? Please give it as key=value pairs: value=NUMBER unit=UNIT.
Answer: value=15 unit=°C
